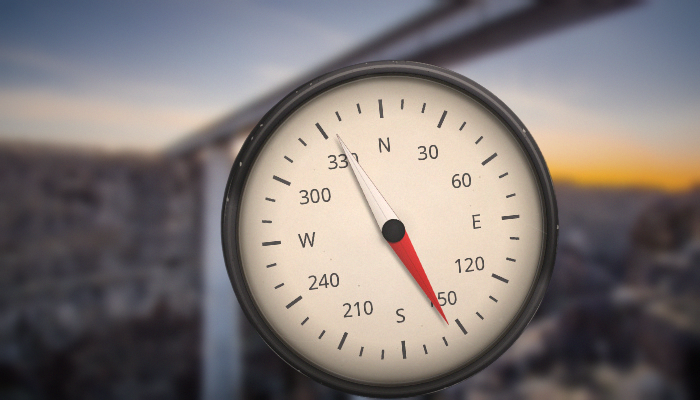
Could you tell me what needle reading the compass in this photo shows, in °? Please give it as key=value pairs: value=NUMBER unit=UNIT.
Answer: value=155 unit=°
